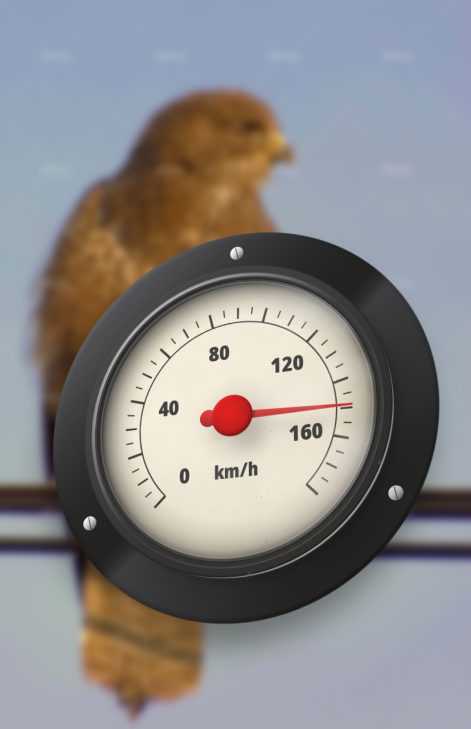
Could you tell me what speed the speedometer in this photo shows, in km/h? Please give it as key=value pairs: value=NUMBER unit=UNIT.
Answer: value=150 unit=km/h
